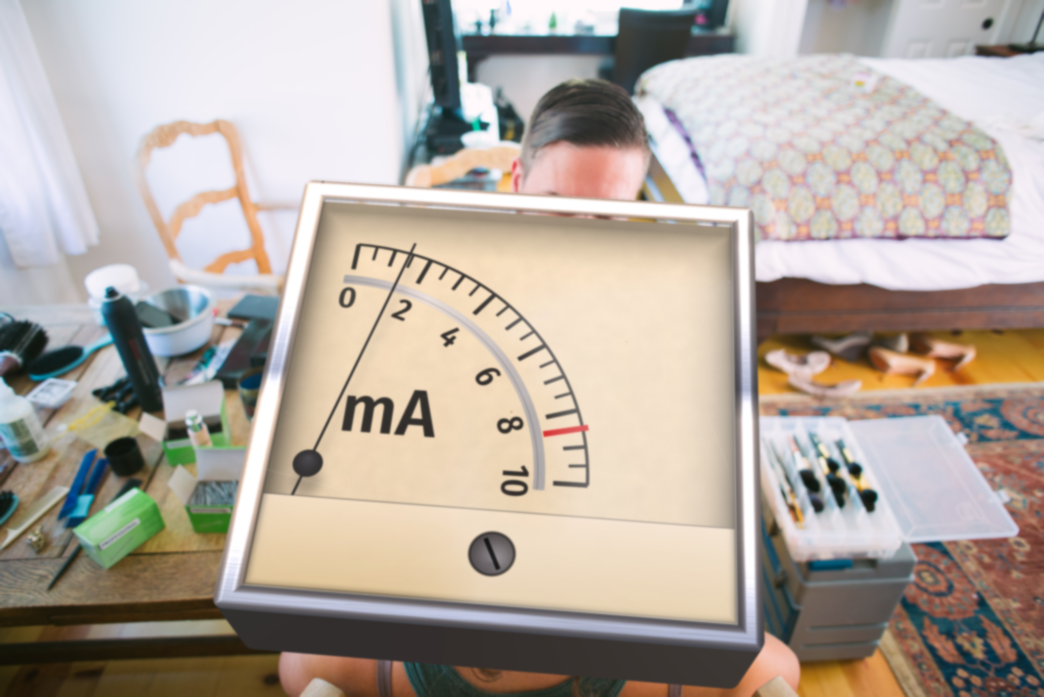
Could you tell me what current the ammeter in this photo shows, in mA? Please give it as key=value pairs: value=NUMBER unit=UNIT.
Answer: value=1.5 unit=mA
